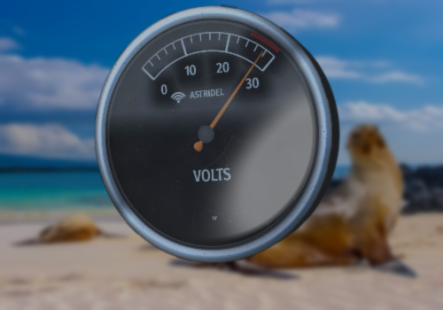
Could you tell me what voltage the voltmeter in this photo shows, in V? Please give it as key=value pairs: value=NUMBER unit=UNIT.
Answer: value=28 unit=V
